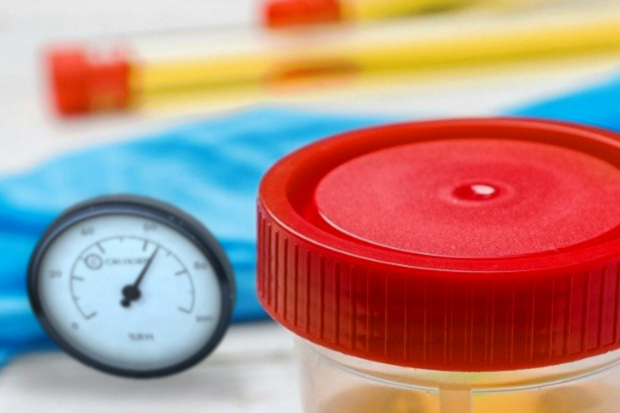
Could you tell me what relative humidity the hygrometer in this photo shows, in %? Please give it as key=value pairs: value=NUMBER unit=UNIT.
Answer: value=65 unit=%
